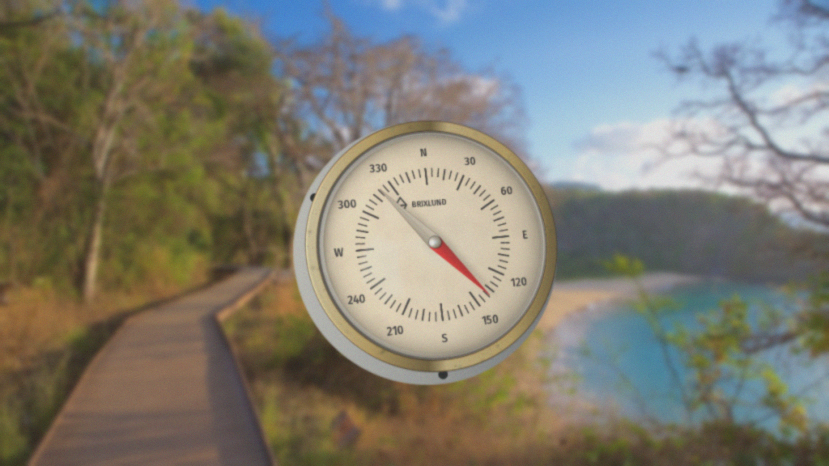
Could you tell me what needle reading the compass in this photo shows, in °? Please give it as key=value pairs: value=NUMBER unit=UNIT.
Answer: value=140 unit=°
